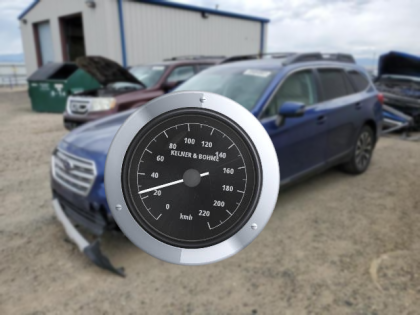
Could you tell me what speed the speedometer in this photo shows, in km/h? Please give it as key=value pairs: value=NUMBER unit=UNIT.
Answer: value=25 unit=km/h
